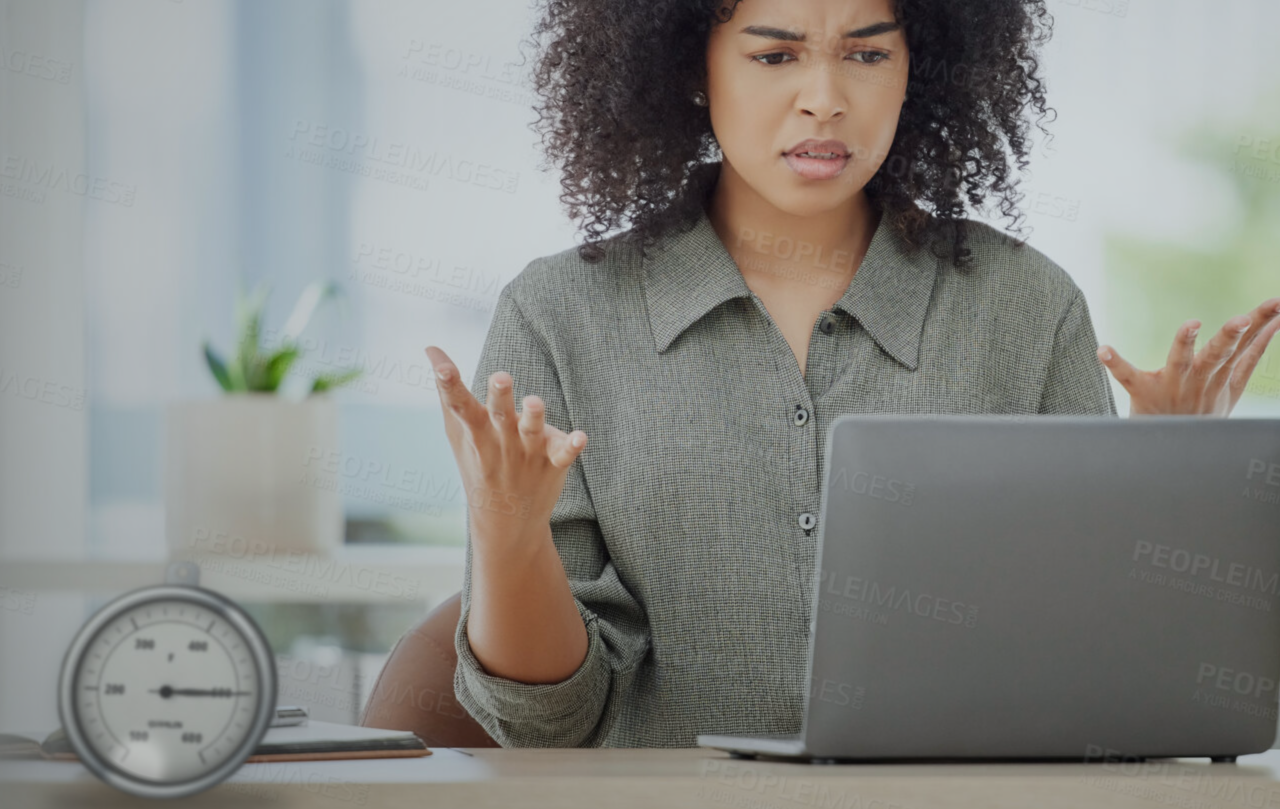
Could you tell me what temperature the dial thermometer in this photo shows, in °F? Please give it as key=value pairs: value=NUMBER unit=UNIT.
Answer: value=500 unit=°F
